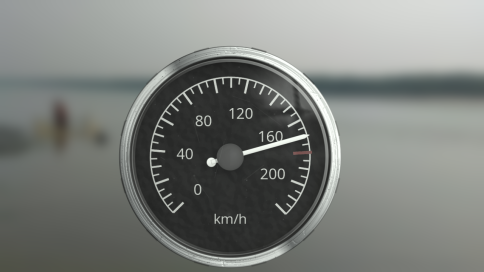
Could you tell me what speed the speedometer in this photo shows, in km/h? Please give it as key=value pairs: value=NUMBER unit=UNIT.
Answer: value=170 unit=km/h
